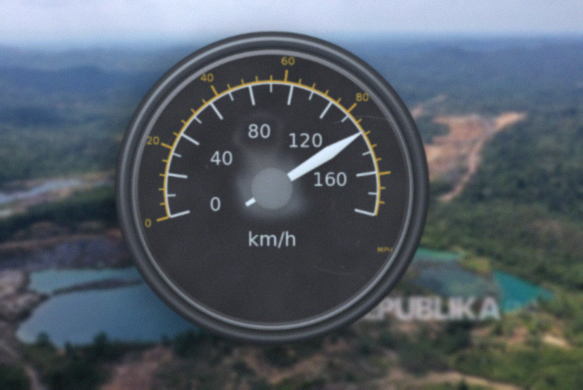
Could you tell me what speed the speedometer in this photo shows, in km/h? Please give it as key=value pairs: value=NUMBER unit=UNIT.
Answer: value=140 unit=km/h
